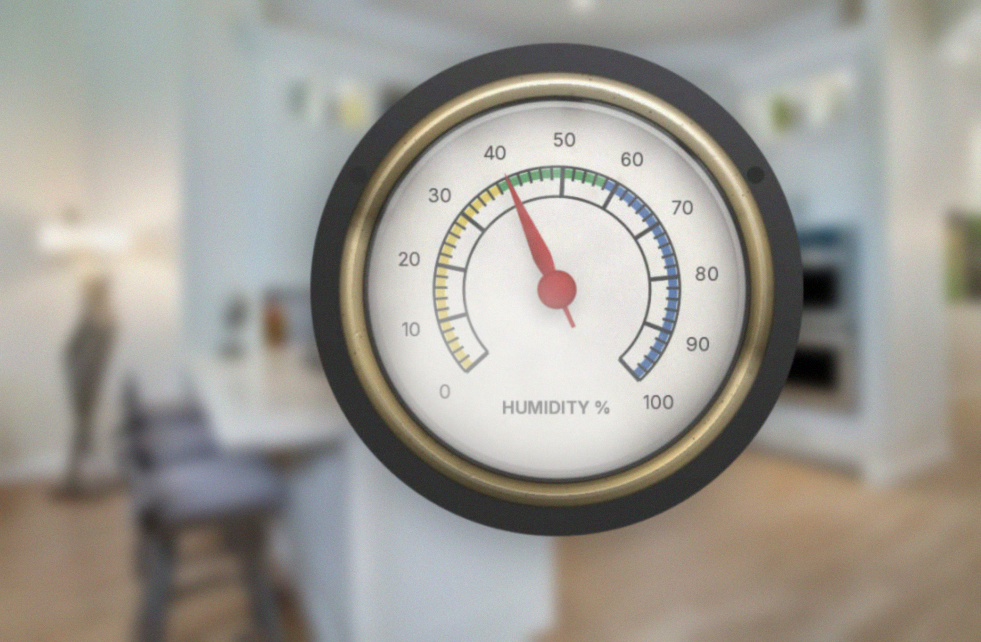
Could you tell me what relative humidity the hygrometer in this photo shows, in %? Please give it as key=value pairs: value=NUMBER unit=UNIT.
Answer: value=40 unit=%
